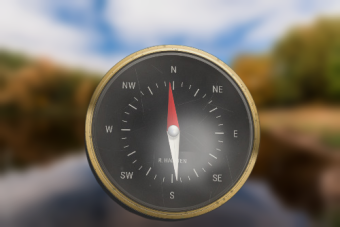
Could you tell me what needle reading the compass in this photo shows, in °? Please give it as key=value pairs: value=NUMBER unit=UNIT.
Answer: value=355 unit=°
